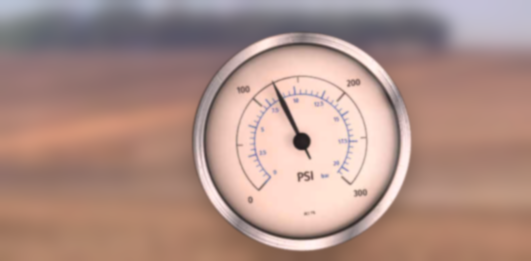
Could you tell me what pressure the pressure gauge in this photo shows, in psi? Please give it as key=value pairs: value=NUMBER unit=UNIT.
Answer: value=125 unit=psi
